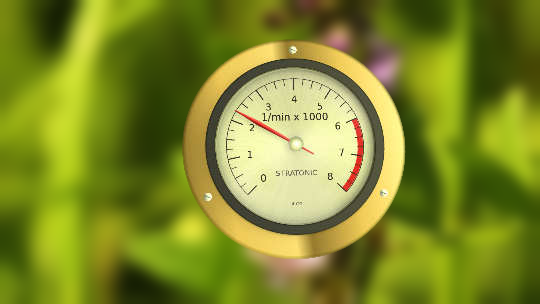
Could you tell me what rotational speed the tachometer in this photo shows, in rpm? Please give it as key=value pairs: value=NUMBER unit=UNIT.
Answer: value=2250 unit=rpm
